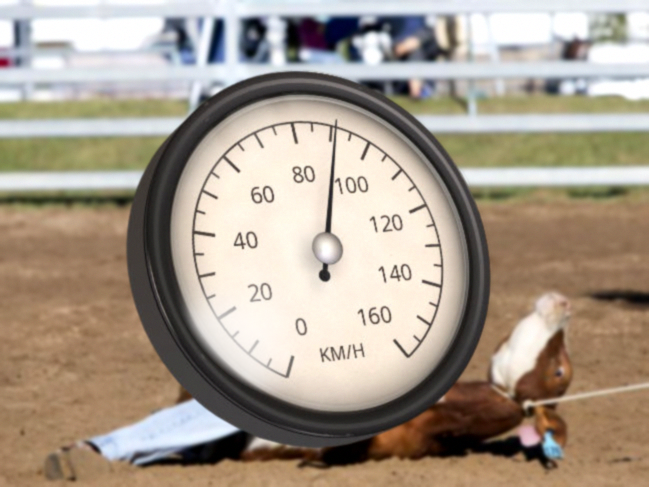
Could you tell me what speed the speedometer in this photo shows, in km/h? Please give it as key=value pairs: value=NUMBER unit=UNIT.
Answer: value=90 unit=km/h
